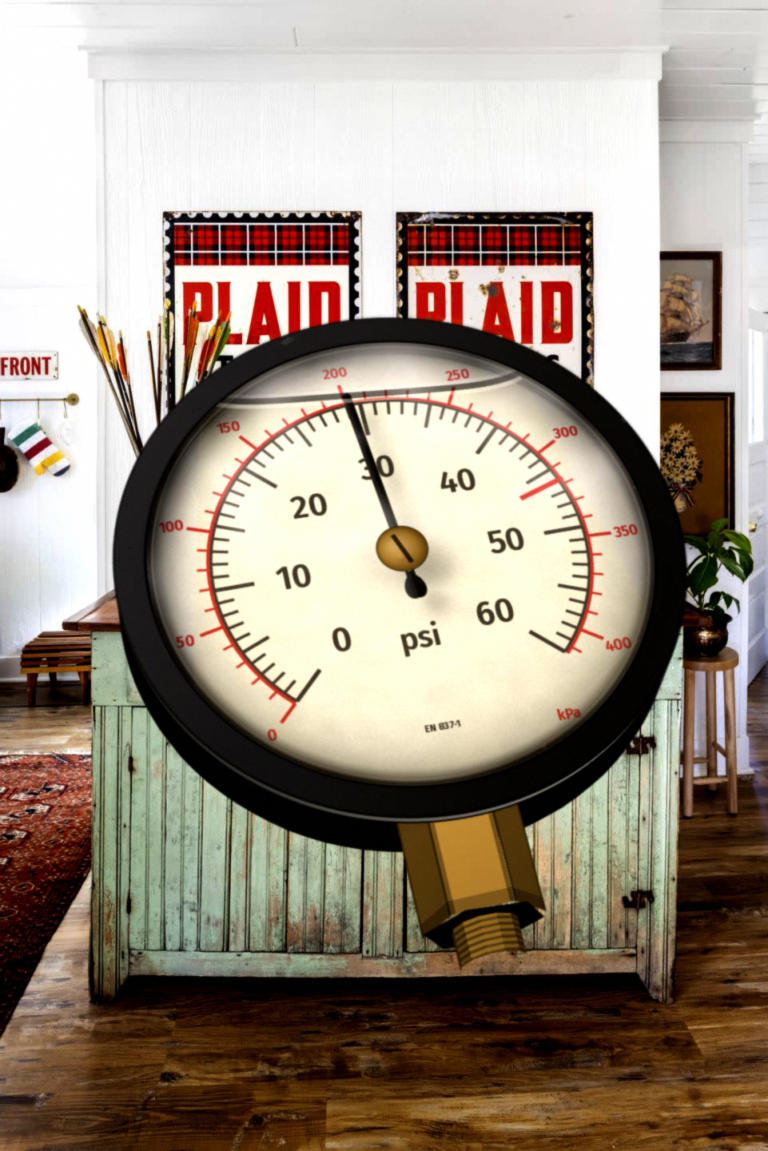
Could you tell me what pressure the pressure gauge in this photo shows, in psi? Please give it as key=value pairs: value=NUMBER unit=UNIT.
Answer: value=29 unit=psi
